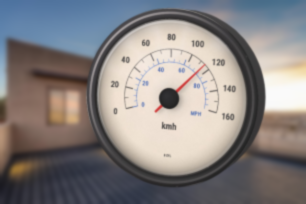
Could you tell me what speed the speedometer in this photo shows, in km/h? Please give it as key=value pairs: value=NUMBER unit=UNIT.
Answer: value=115 unit=km/h
